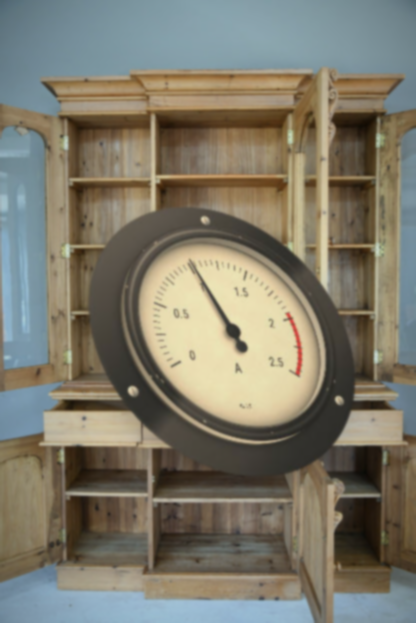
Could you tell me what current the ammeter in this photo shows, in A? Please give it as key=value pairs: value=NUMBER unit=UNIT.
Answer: value=1 unit=A
